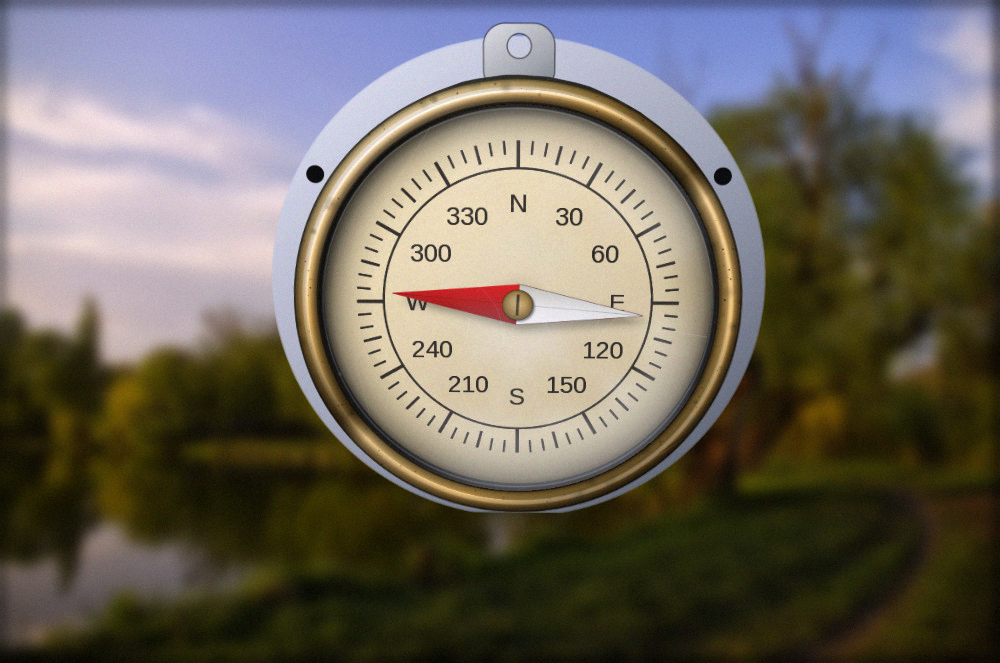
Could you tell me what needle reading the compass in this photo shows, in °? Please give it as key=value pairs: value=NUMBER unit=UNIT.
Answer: value=275 unit=°
